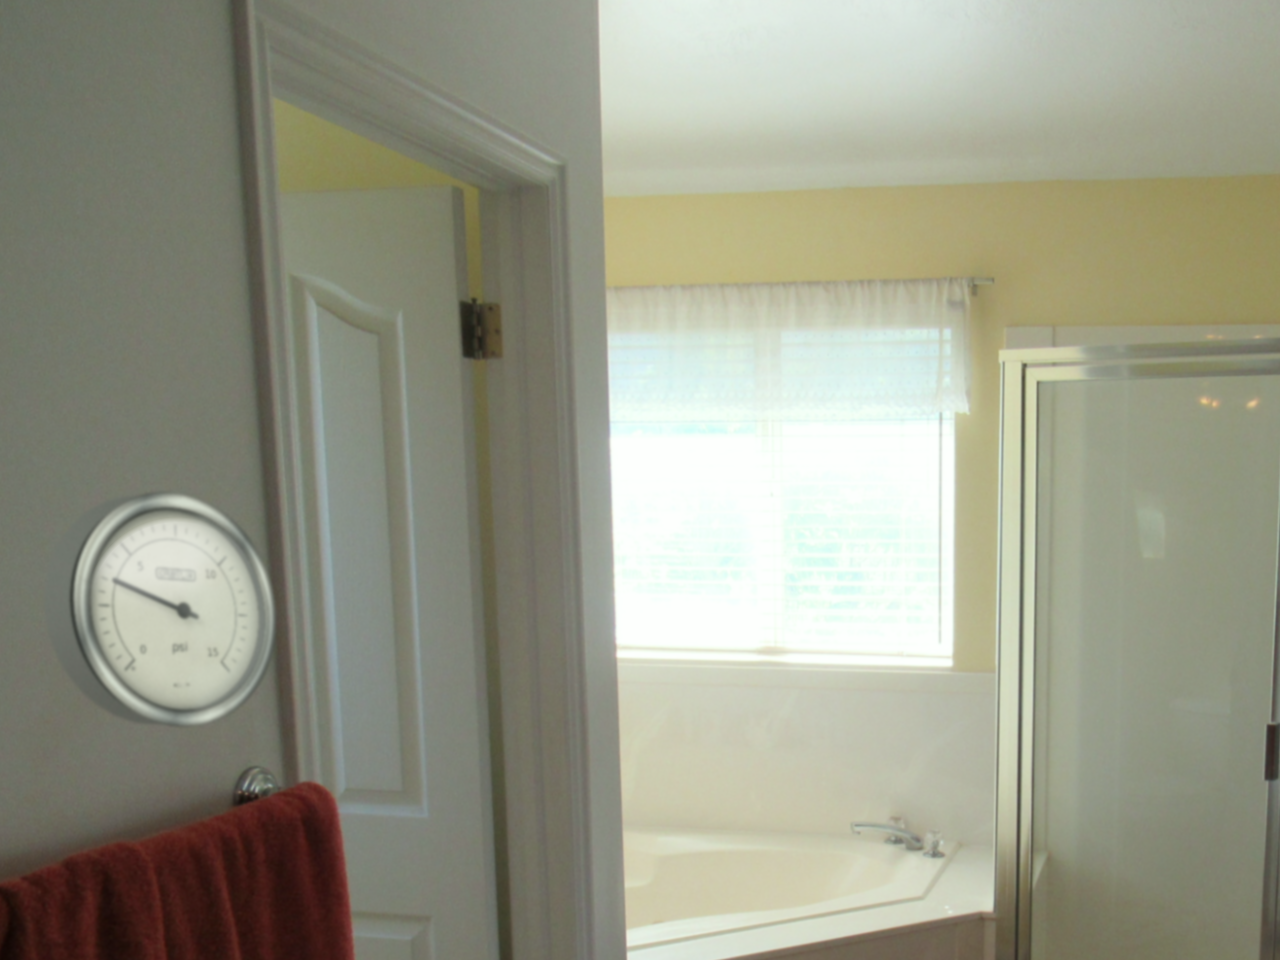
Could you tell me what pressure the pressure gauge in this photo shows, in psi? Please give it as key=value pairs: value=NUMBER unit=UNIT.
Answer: value=3.5 unit=psi
